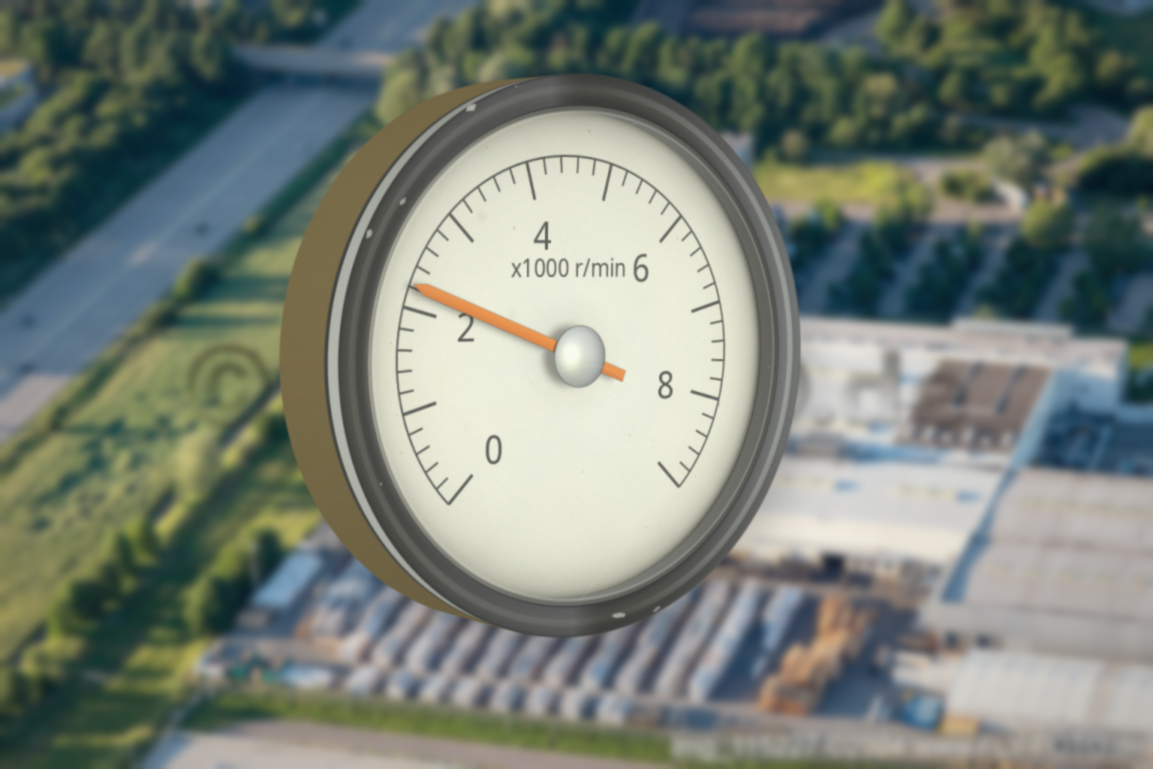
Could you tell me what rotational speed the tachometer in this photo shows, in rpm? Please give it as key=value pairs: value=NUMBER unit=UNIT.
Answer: value=2200 unit=rpm
